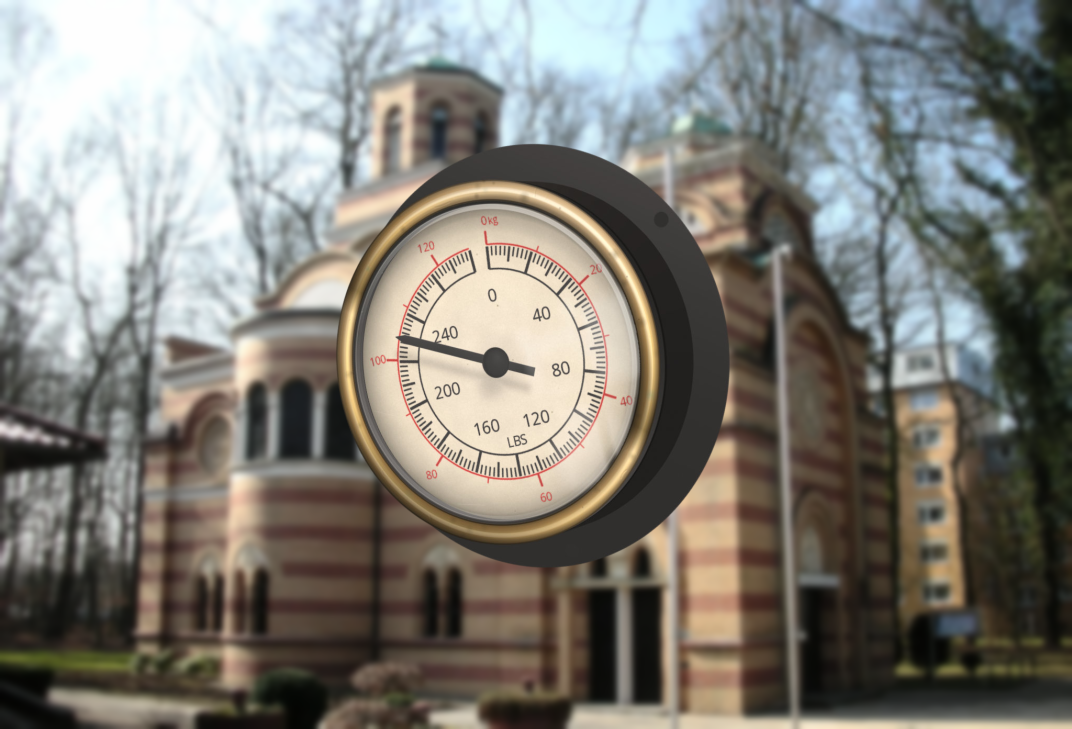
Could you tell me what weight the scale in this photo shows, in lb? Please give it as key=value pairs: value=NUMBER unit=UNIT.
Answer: value=230 unit=lb
